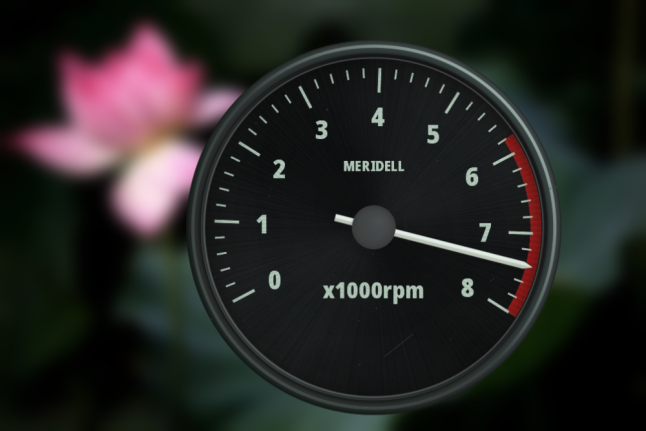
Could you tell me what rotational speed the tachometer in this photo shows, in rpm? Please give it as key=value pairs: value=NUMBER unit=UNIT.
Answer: value=7400 unit=rpm
